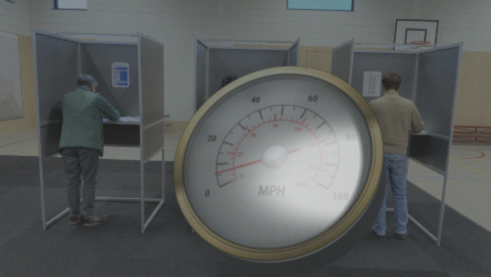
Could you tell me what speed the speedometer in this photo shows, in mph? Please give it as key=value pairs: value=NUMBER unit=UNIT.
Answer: value=5 unit=mph
